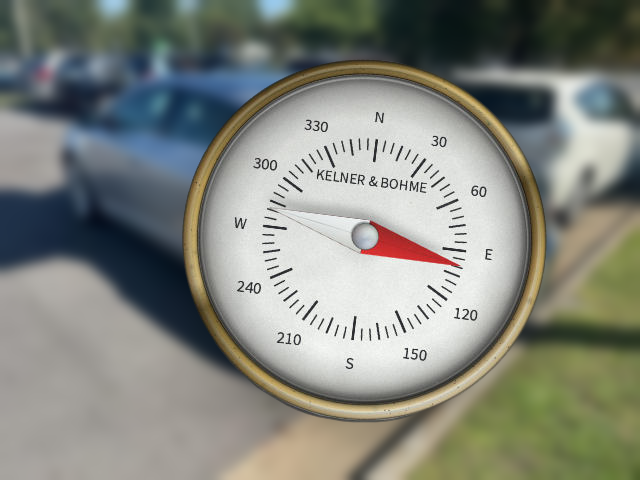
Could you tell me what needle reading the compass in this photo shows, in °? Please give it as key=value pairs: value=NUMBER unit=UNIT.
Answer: value=100 unit=°
